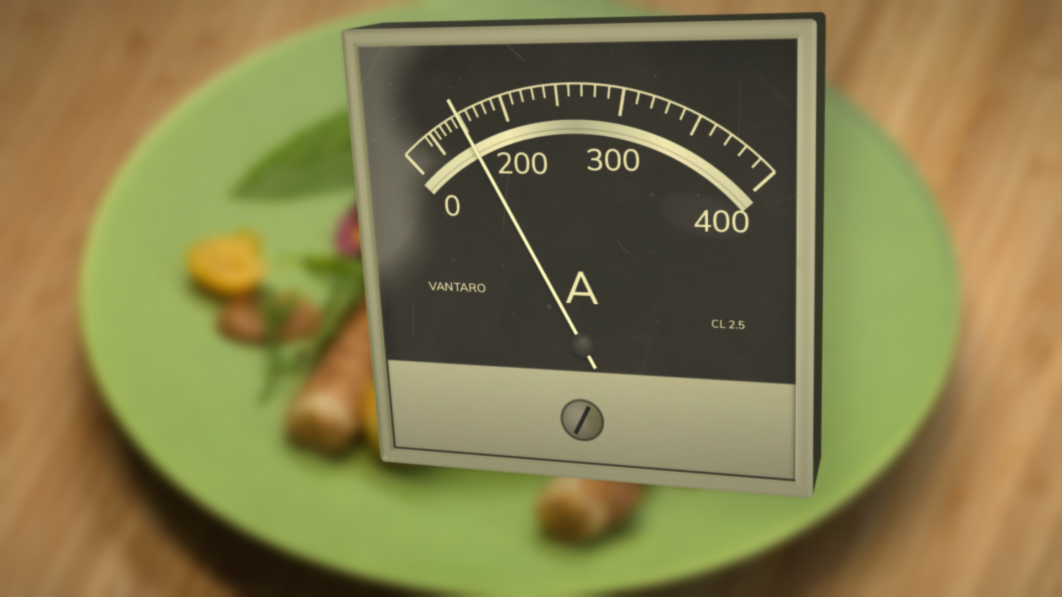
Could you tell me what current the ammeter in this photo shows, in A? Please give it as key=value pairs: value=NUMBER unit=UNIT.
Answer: value=150 unit=A
